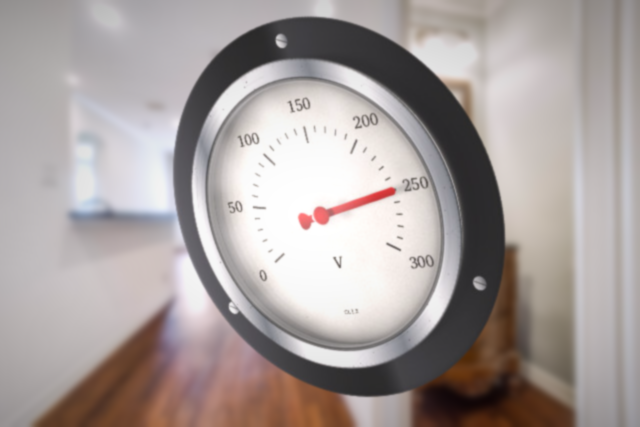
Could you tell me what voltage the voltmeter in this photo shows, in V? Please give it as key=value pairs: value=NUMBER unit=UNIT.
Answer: value=250 unit=V
